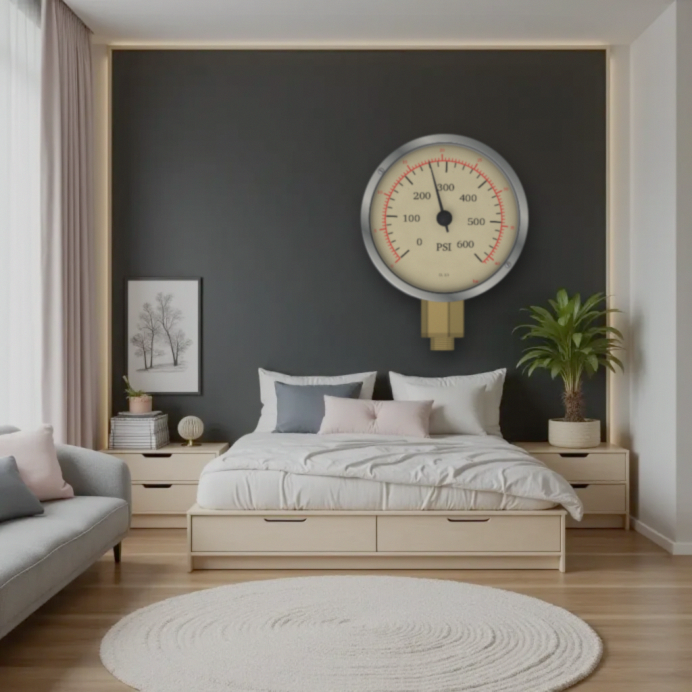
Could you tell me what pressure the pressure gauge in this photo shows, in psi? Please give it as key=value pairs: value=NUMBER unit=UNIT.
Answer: value=260 unit=psi
